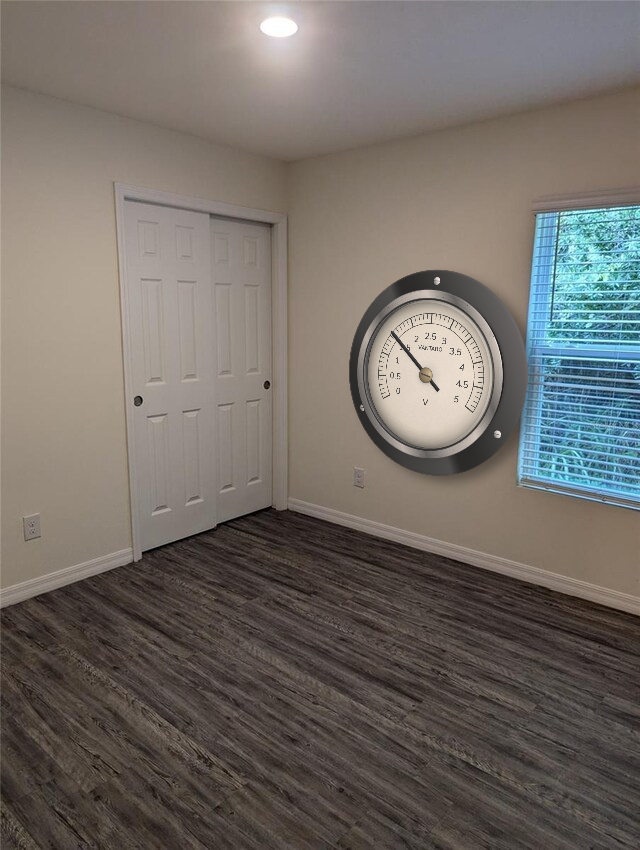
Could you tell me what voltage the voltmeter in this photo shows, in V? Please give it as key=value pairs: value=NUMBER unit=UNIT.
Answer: value=1.5 unit=V
